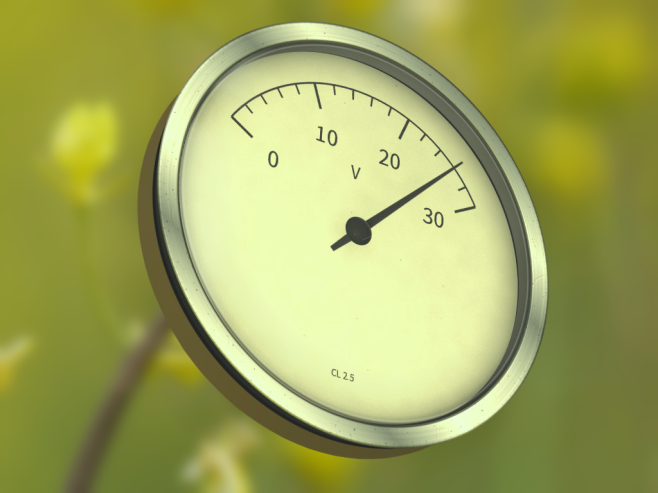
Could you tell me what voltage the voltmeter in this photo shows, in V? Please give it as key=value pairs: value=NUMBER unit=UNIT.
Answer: value=26 unit=V
